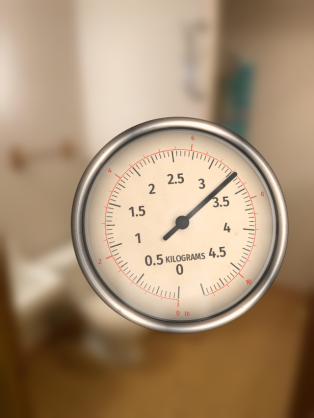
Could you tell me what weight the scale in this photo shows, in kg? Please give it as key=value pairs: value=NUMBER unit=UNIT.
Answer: value=3.3 unit=kg
